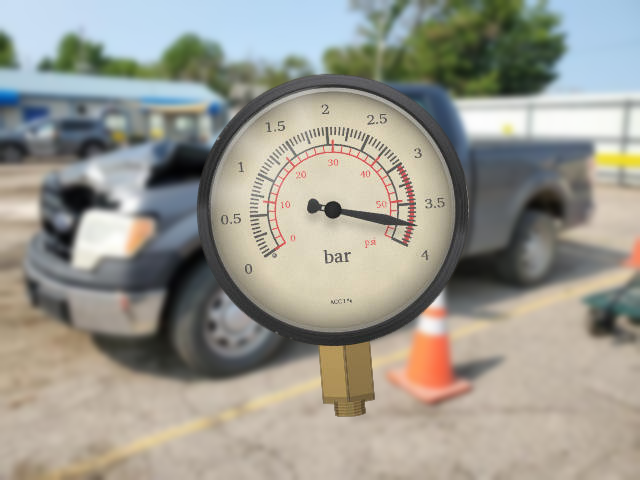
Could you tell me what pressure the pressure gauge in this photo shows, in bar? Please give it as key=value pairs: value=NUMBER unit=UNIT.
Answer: value=3.75 unit=bar
